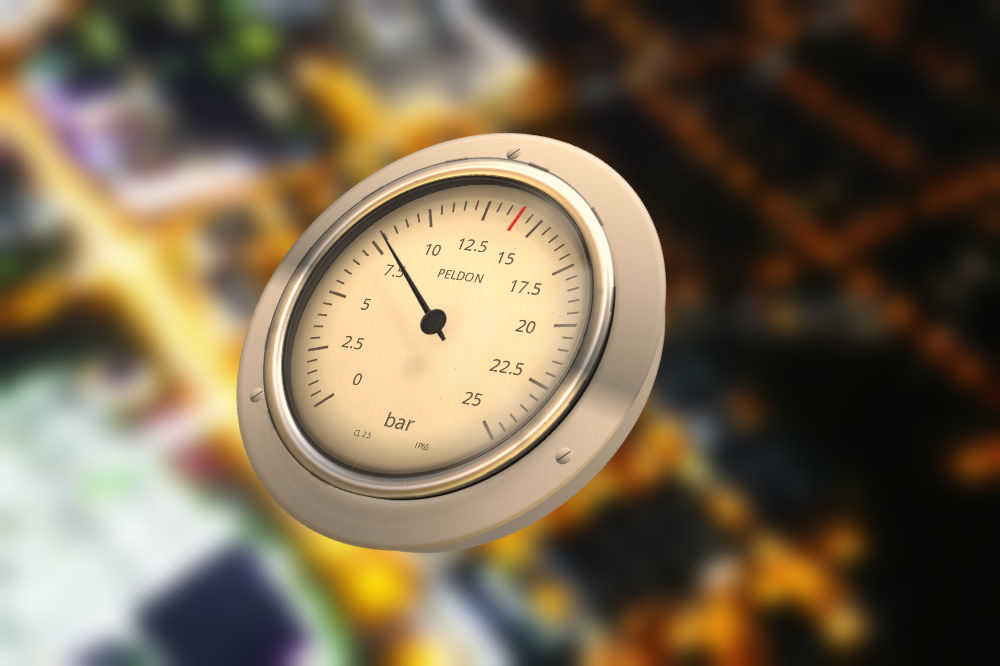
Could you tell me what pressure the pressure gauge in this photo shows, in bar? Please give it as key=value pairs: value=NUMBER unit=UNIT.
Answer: value=8 unit=bar
